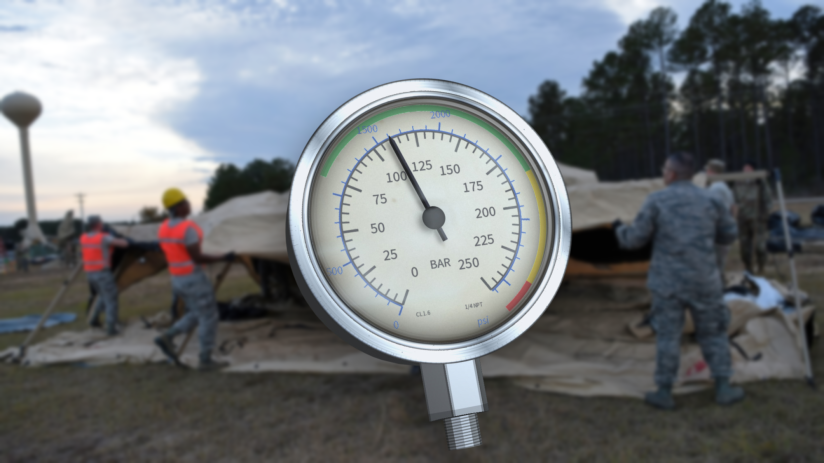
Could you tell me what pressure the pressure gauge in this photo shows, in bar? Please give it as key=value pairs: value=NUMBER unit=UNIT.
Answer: value=110 unit=bar
